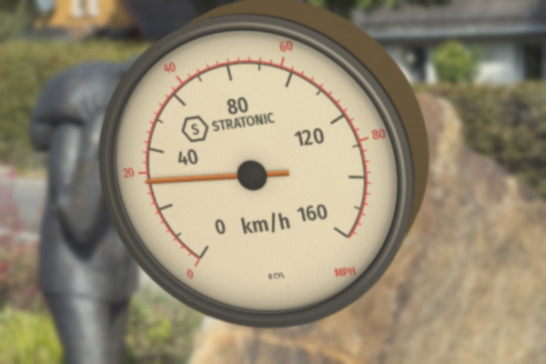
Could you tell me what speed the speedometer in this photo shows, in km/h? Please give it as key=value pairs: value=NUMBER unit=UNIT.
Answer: value=30 unit=km/h
